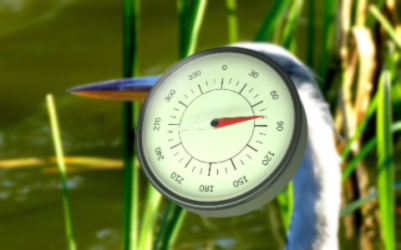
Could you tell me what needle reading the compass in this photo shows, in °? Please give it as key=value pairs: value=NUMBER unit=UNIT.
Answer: value=80 unit=°
